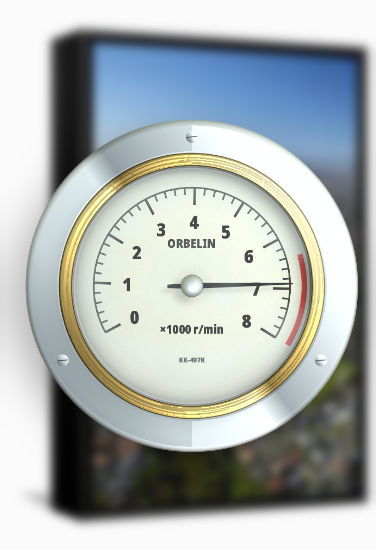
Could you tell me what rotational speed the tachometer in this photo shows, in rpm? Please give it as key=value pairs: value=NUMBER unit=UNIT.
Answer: value=6900 unit=rpm
